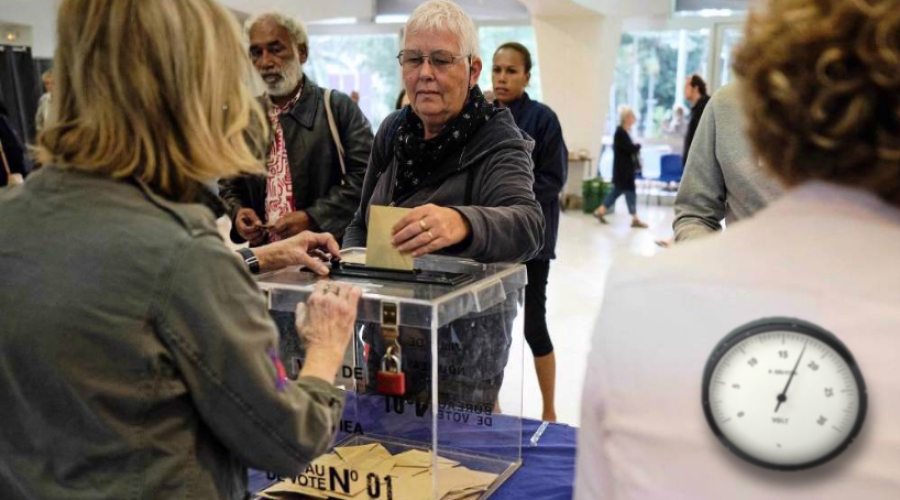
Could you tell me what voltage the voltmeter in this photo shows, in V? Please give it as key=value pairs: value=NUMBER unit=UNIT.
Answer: value=17.5 unit=V
